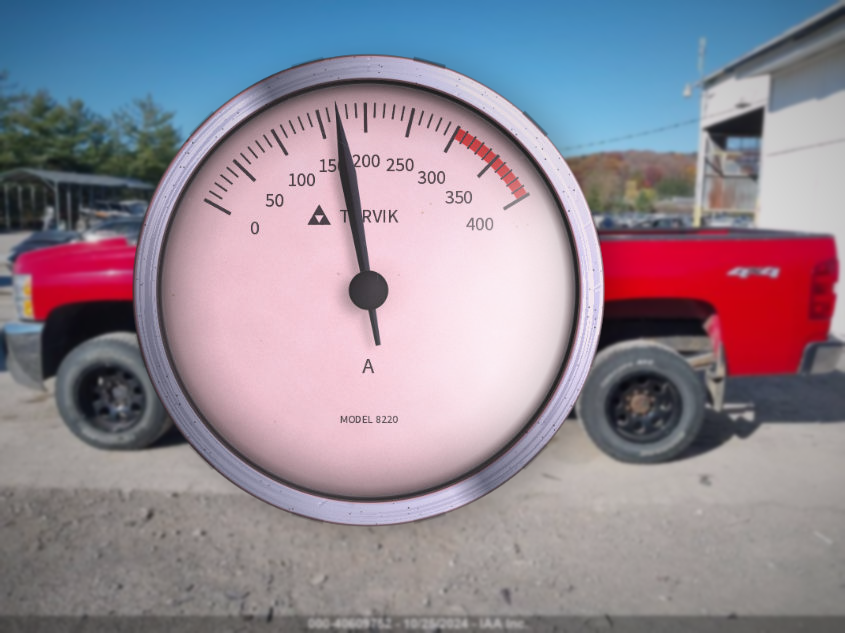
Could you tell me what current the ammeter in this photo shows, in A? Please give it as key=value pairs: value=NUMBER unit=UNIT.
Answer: value=170 unit=A
